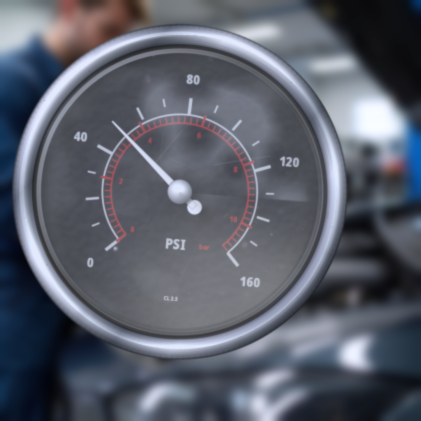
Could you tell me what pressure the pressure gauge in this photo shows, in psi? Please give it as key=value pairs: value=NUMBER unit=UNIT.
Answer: value=50 unit=psi
